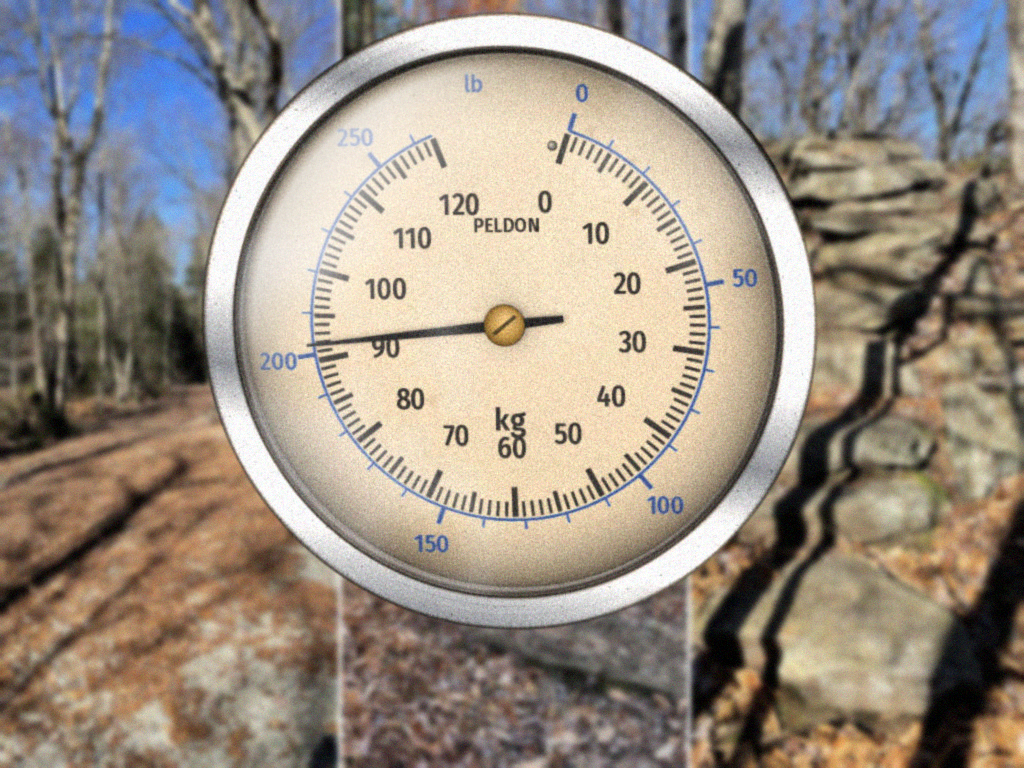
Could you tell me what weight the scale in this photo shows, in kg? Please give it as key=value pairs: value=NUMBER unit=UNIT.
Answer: value=92 unit=kg
